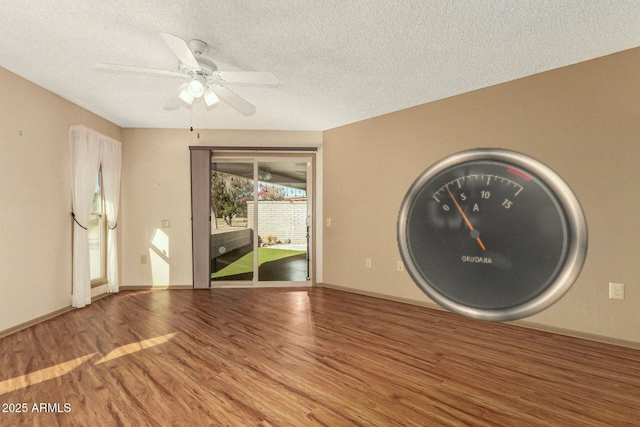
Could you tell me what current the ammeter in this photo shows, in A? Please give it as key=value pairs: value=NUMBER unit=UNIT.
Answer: value=3 unit=A
